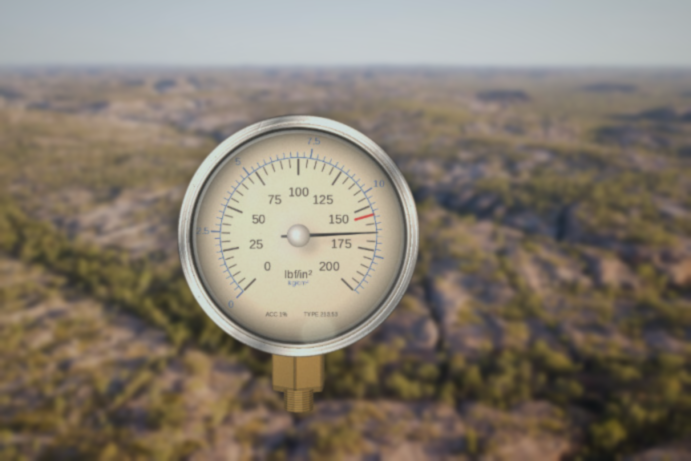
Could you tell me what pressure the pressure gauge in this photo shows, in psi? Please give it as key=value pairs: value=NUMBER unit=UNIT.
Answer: value=165 unit=psi
